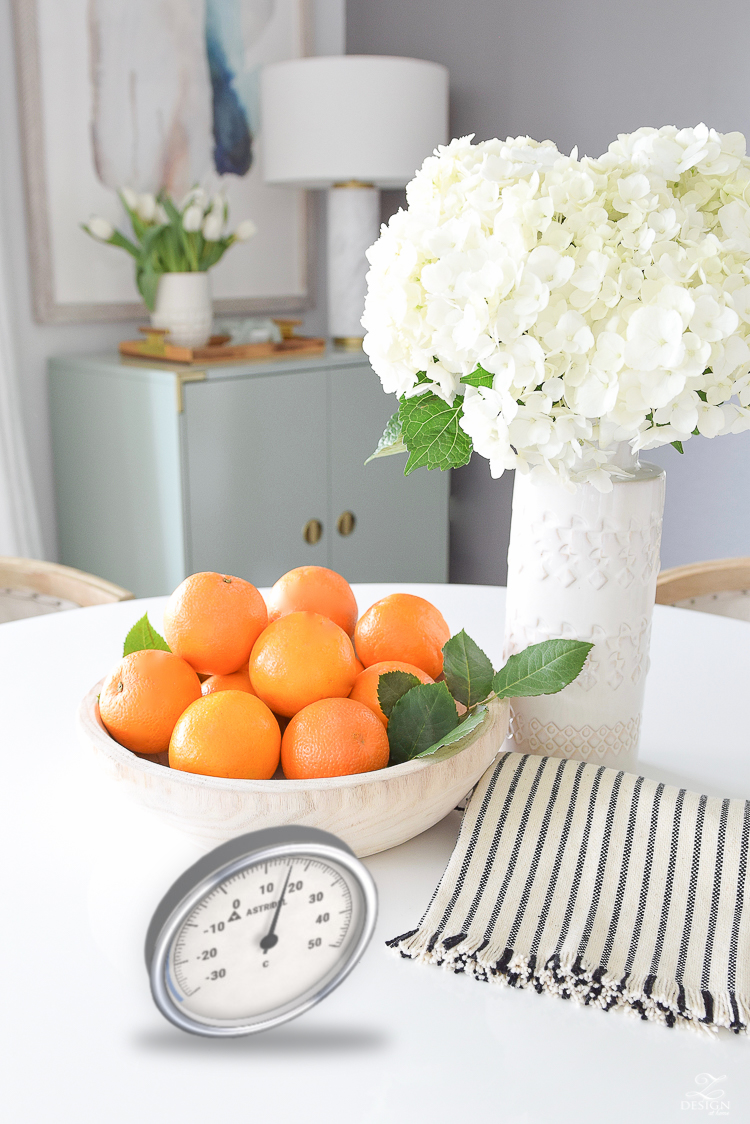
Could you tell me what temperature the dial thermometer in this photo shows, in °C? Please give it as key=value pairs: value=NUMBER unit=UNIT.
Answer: value=15 unit=°C
